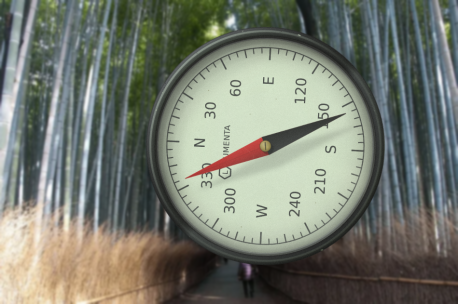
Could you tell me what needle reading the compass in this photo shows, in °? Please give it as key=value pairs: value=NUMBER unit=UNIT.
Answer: value=335 unit=°
